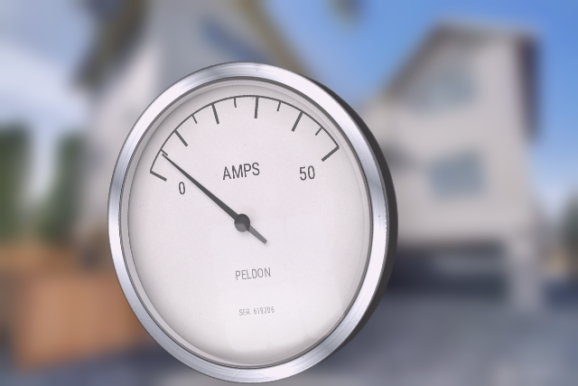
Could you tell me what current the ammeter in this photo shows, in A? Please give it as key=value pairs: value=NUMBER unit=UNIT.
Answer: value=5 unit=A
